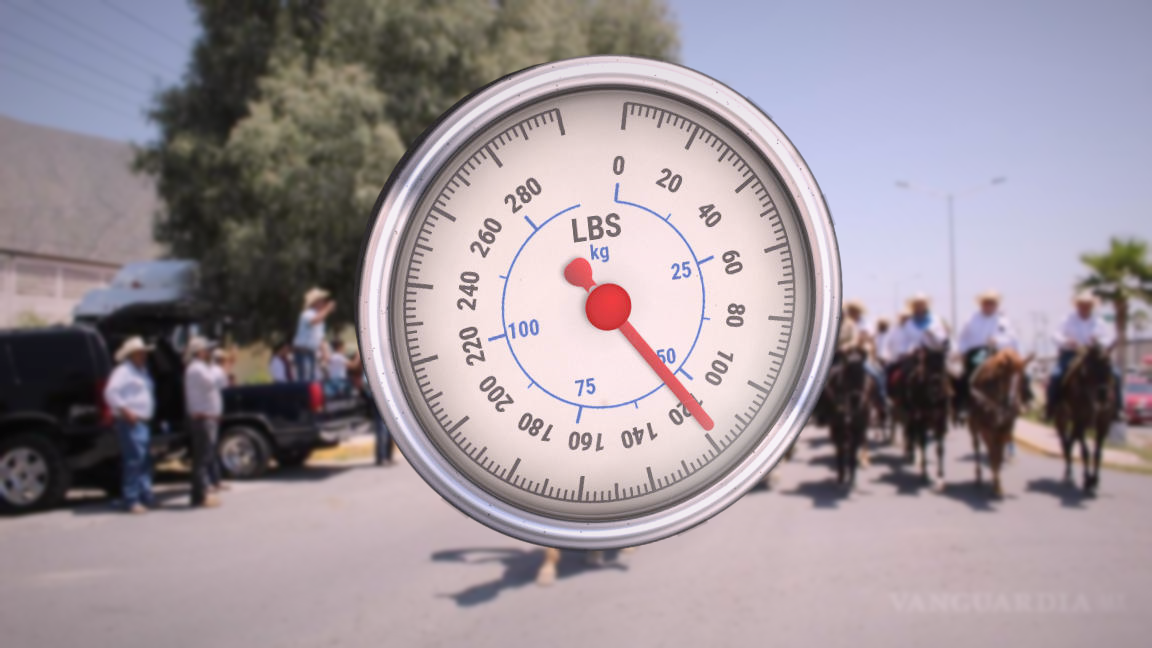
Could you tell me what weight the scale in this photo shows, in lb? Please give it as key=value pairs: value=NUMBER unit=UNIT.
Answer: value=118 unit=lb
